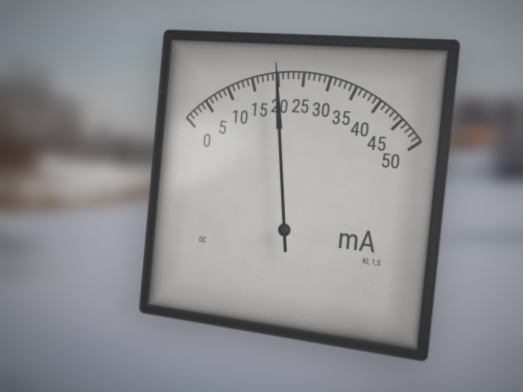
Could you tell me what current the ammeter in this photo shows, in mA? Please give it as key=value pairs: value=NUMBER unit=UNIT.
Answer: value=20 unit=mA
